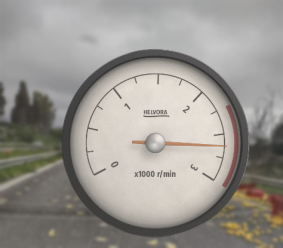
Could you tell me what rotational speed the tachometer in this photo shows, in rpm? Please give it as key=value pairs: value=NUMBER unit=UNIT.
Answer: value=2625 unit=rpm
